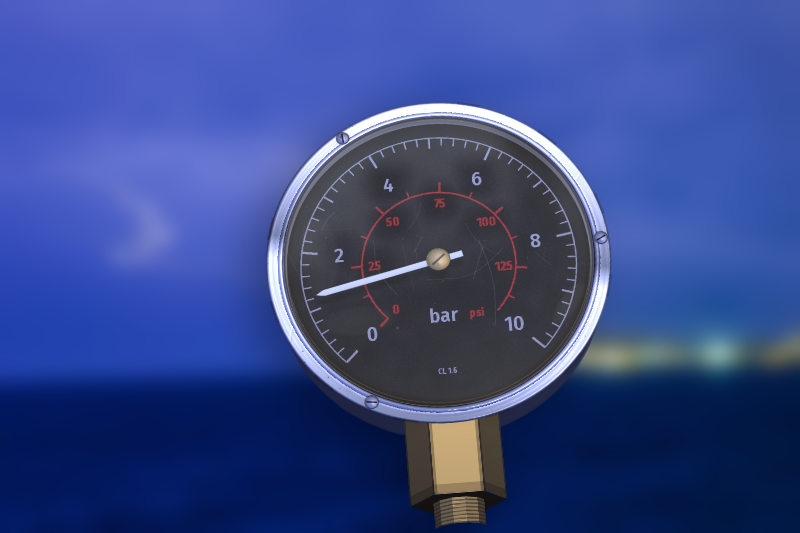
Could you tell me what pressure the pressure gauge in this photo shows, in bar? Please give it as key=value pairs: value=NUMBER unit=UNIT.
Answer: value=1.2 unit=bar
